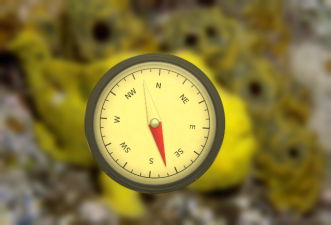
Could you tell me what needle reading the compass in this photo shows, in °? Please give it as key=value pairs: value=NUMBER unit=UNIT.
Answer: value=160 unit=°
